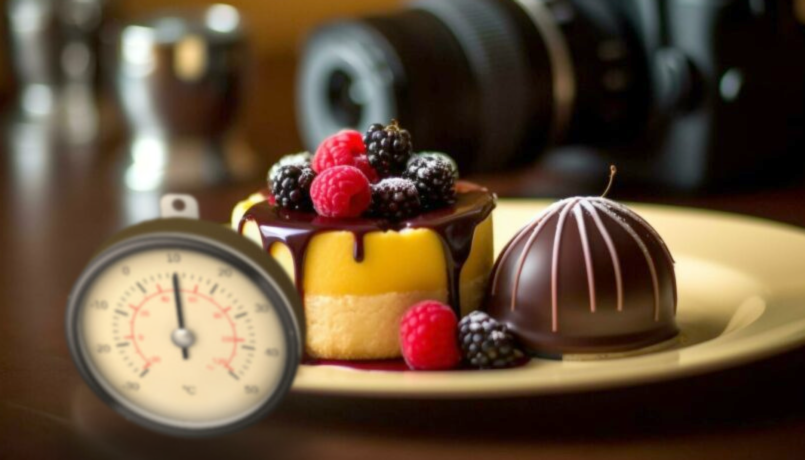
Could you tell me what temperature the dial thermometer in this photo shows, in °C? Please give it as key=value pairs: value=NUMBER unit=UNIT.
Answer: value=10 unit=°C
